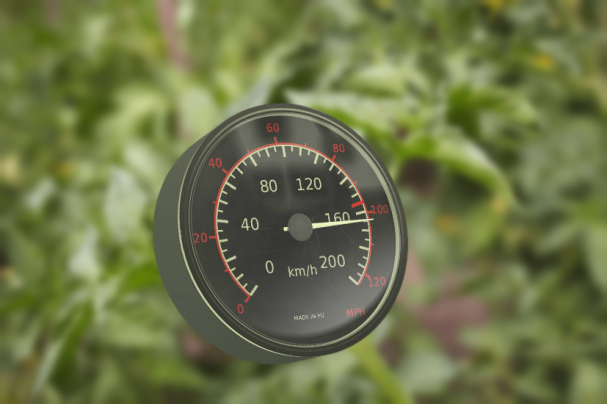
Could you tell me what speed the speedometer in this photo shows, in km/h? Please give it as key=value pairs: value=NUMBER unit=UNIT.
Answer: value=165 unit=km/h
